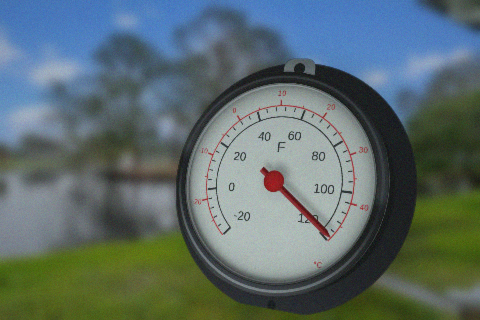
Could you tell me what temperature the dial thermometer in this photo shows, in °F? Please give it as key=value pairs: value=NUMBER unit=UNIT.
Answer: value=118 unit=°F
